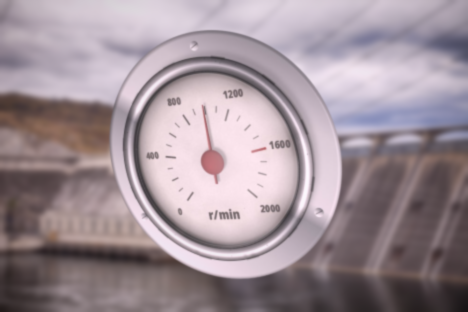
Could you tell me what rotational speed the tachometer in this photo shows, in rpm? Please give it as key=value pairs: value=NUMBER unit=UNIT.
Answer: value=1000 unit=rpm
